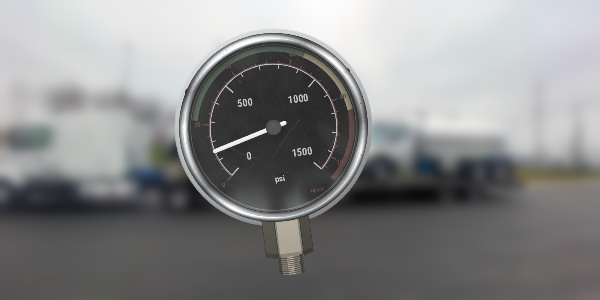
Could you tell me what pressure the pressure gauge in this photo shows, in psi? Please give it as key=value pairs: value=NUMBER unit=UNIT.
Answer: value=150 unit=psi
